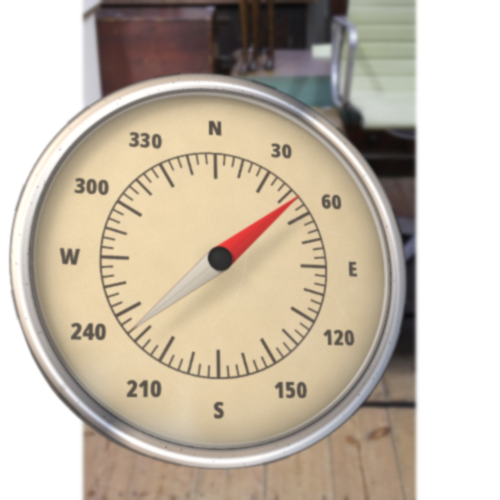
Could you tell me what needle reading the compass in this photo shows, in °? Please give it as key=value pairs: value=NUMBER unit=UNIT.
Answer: value=50 unit=°
